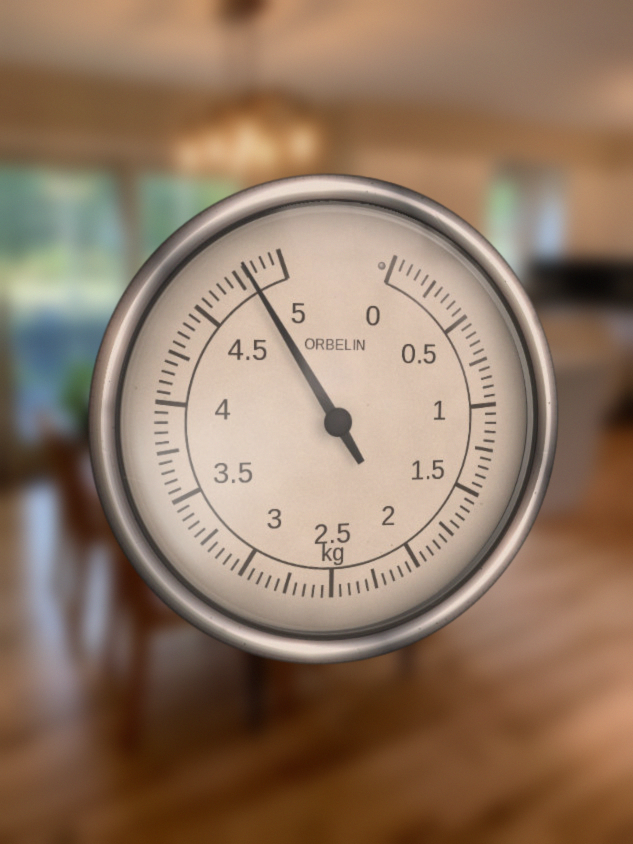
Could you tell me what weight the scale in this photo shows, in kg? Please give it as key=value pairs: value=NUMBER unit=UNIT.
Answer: value=4.8 unit=kg
